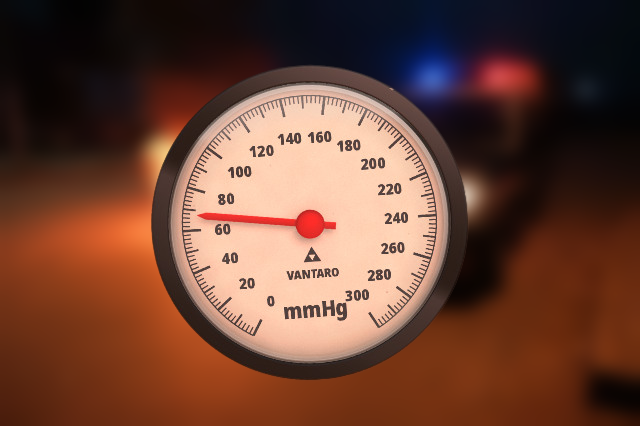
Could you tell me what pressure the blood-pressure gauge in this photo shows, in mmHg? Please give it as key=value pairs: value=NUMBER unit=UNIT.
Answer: value=68 unit=mmHg
